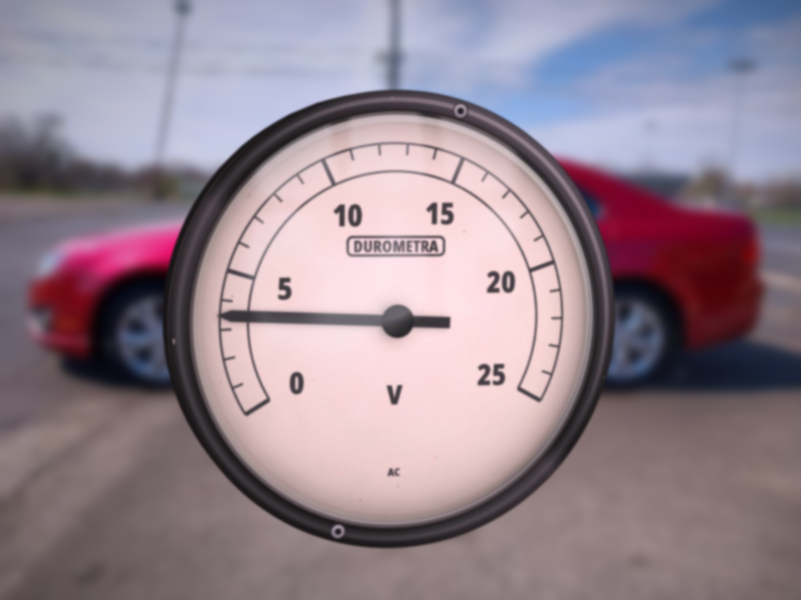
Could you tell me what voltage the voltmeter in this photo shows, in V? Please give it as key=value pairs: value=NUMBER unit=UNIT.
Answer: value=3.5 unit=V
